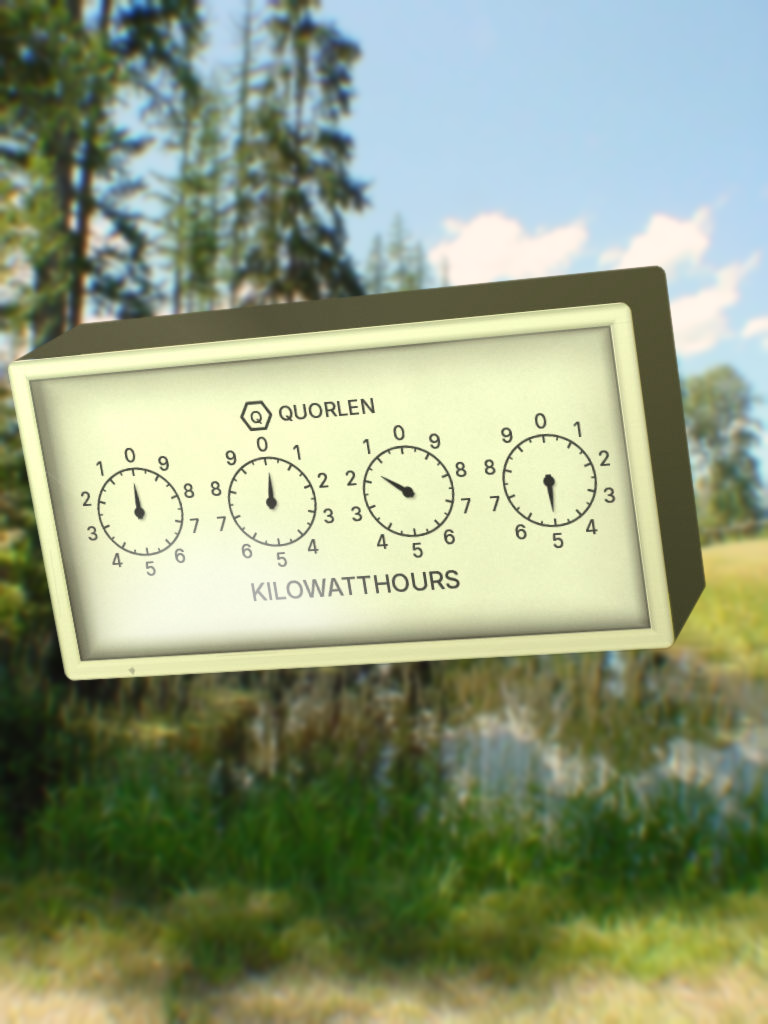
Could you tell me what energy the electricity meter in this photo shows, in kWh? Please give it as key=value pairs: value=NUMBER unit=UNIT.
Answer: value=15 unit=kWh
